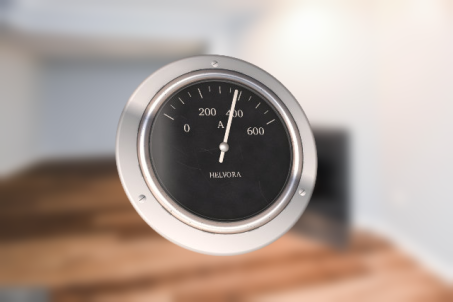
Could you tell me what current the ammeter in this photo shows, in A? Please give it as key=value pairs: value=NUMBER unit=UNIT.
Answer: value=375 unit=A
